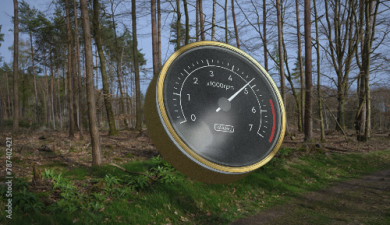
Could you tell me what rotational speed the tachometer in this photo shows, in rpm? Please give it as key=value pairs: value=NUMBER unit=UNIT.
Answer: value=4800 unit=rpm
